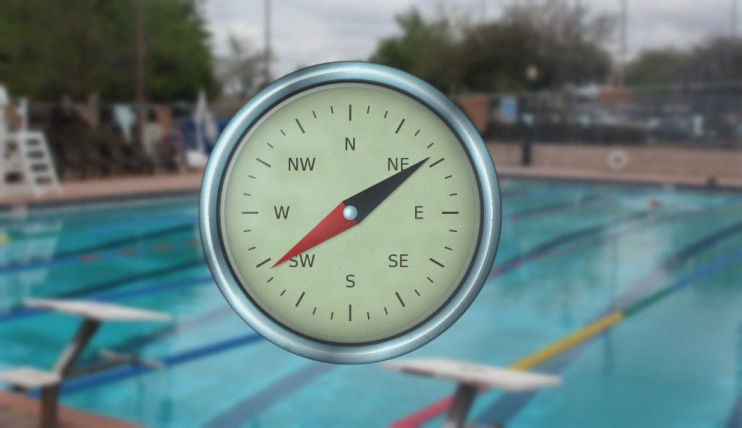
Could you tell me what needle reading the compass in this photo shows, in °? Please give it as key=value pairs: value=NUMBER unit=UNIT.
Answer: value=235 unit=°
